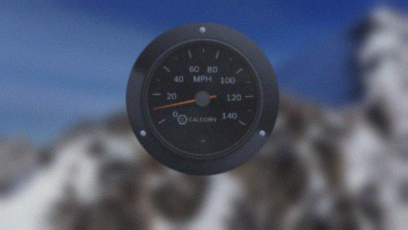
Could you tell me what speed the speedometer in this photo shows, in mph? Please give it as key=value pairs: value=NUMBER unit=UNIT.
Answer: value=10 unit=mph
